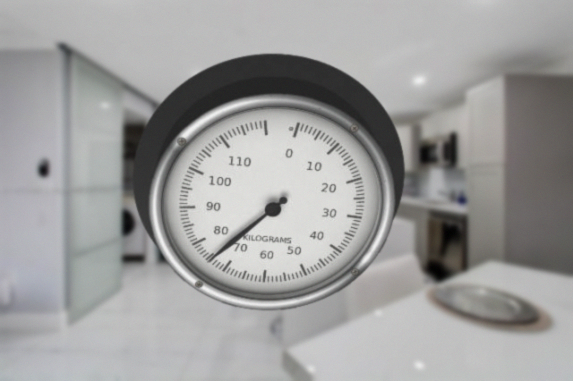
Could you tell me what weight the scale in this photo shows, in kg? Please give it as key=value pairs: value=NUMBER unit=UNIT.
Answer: value=75 unit=kg
